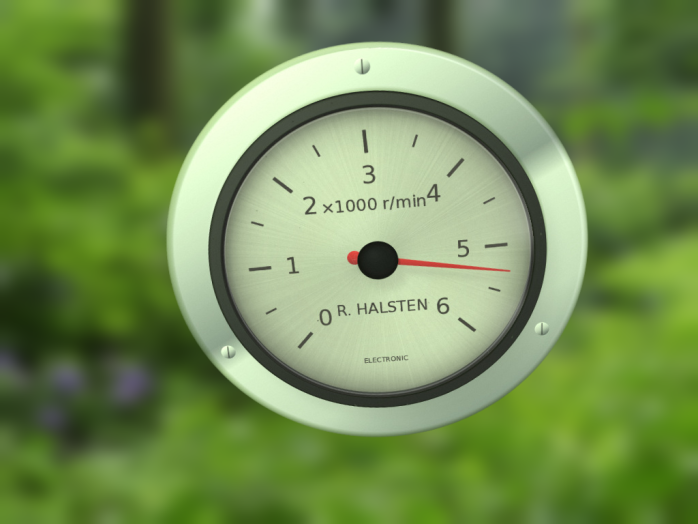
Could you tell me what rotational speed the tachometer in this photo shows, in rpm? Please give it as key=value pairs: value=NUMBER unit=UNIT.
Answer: value=5250 unit=rpm
